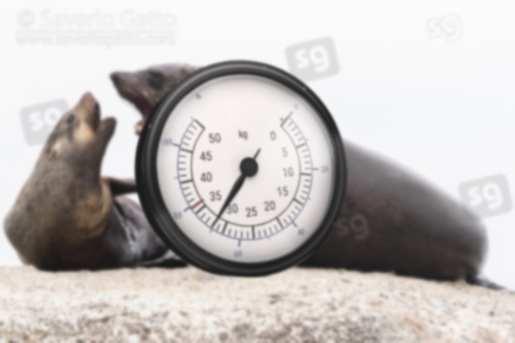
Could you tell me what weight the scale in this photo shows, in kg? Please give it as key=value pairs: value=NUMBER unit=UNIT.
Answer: value=32 unit=kg
